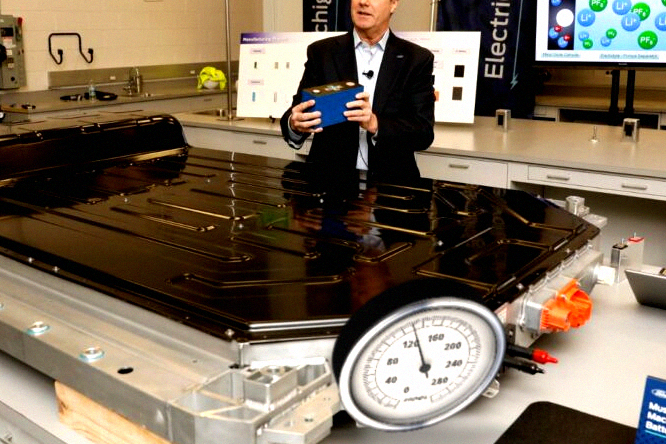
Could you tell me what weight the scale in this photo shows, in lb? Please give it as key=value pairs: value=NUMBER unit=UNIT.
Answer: value=130 unit=lb
